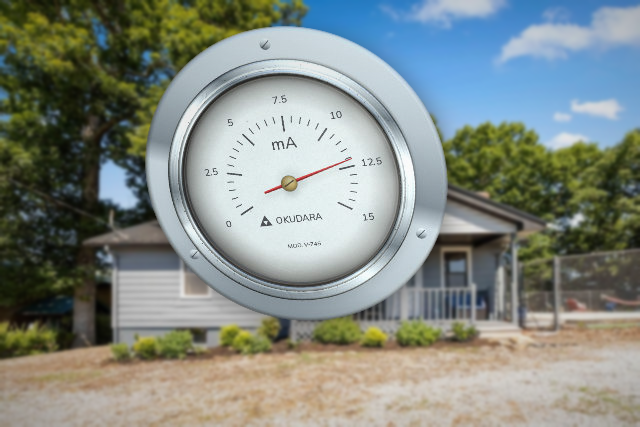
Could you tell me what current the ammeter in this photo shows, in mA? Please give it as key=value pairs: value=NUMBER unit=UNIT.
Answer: value=12 unit=mA
